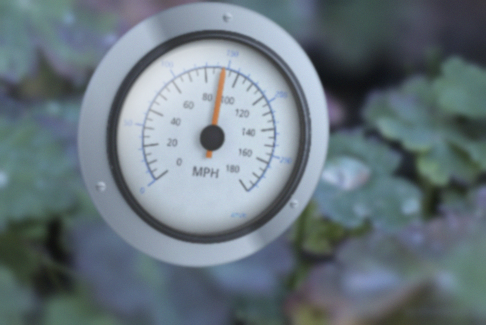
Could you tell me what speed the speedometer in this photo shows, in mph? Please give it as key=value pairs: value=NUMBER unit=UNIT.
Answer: value=90 unit=mph
